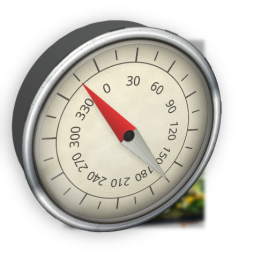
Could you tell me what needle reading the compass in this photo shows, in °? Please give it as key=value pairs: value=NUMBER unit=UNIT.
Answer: value=345 unit=°
